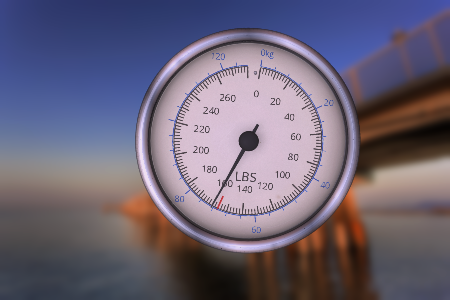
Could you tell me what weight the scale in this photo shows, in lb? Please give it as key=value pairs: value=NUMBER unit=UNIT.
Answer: value=160 unit=lb
